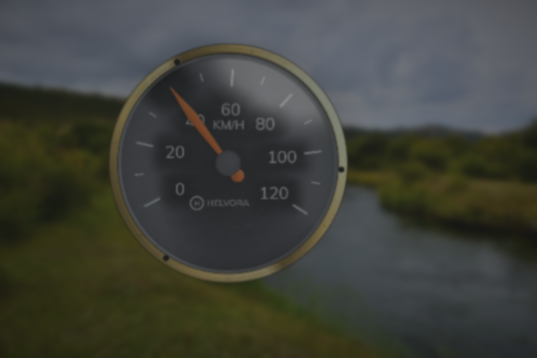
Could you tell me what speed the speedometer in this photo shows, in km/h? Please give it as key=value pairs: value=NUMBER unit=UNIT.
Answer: value=40 unit=km/h
